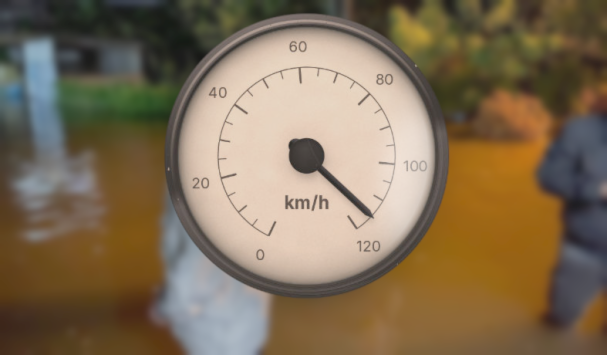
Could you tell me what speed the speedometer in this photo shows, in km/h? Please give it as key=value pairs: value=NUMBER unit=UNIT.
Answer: value=115 unit=km/h
